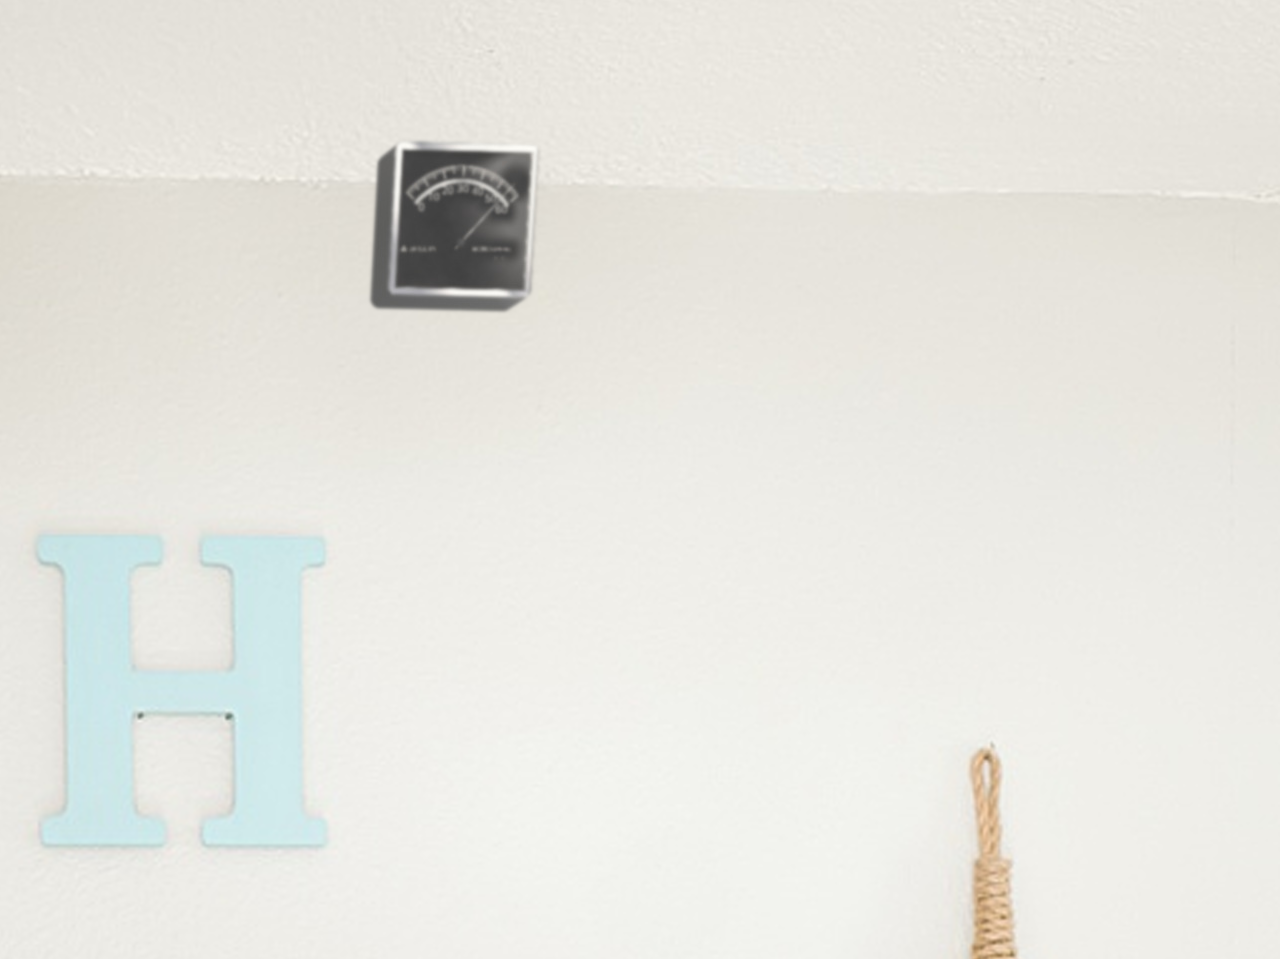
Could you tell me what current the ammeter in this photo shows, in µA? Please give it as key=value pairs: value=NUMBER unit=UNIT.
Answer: value=55 unit=µA
